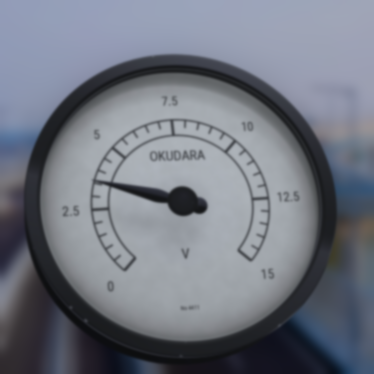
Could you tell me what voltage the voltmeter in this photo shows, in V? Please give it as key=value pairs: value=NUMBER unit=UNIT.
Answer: value=3.5 unit=V
